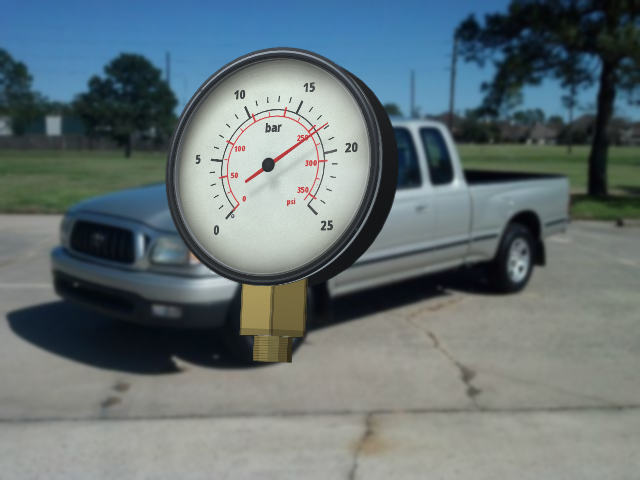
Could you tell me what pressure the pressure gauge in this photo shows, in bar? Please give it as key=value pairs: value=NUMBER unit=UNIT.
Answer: value=18 unit=bar
